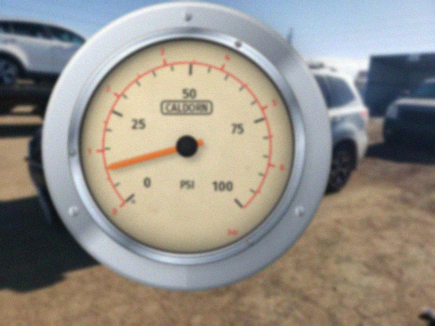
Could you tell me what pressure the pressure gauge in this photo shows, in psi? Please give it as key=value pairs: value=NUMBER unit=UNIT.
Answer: value=10 unit=psi
